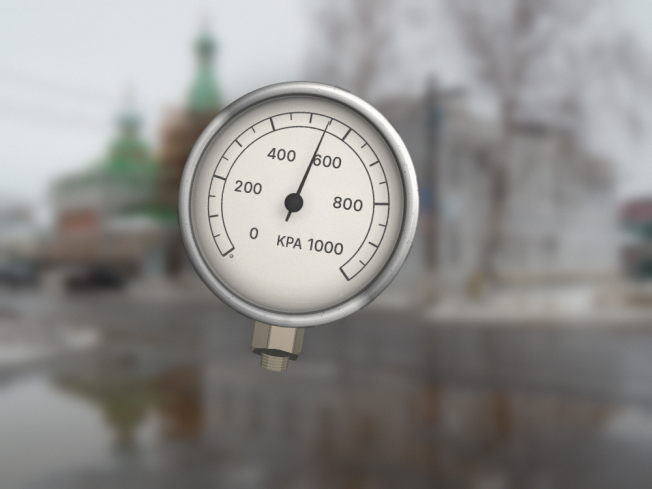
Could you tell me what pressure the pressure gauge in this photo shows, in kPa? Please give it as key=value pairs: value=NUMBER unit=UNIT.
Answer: value=550 unit=kPa
